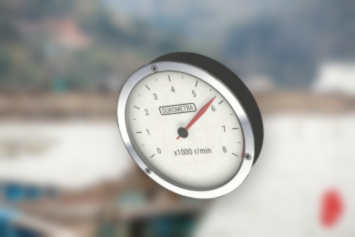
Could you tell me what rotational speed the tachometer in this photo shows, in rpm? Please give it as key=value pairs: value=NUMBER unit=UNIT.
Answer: value=5750 unit=rpm
